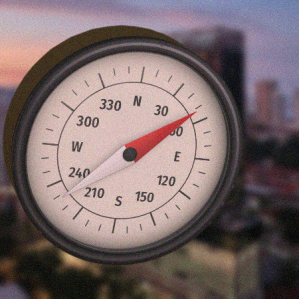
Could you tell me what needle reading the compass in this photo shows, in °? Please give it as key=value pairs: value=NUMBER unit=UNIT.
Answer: value=50 unit=°
